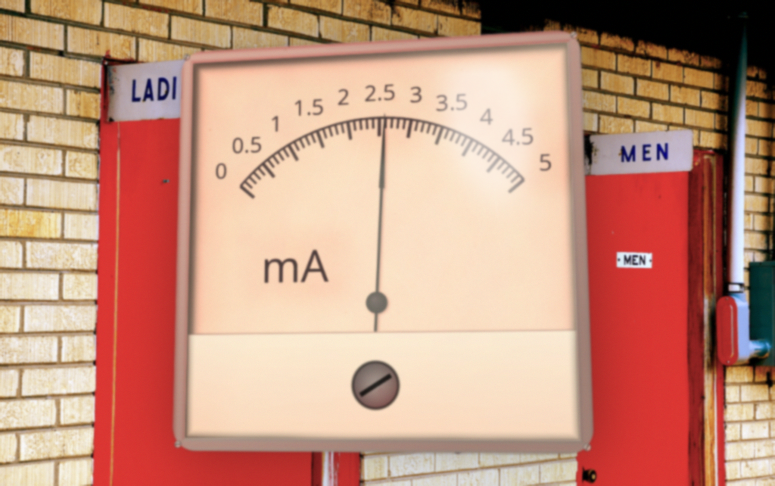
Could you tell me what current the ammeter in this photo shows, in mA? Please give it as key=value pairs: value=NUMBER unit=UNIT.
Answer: value=2.6 unit=mA
